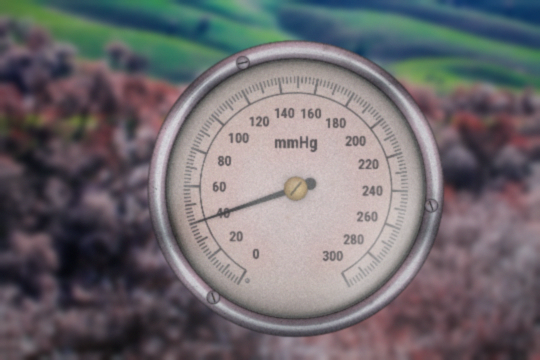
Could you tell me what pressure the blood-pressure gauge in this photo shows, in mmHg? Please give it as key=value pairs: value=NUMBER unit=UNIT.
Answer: value=40 unit=mmHg
